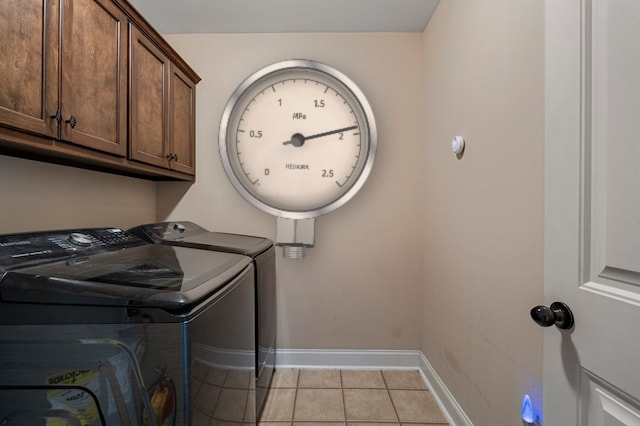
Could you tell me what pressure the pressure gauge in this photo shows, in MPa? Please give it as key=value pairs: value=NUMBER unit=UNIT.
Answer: value=1.95 unit=MPa
